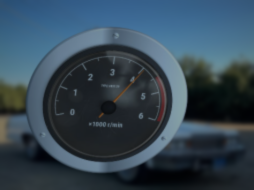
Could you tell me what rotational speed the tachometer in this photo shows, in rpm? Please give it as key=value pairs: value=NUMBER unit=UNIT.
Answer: value=4000 unit=rpm
